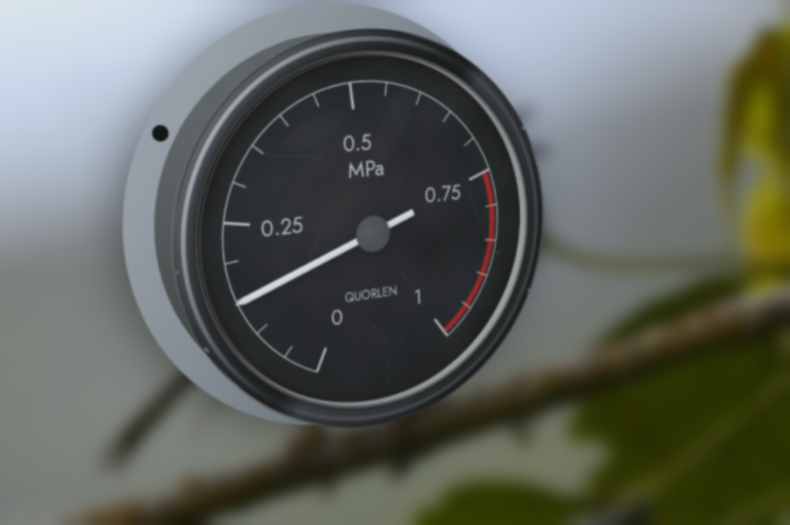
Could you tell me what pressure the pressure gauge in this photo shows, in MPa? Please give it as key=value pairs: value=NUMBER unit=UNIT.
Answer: value=0.15 unit=MPa
